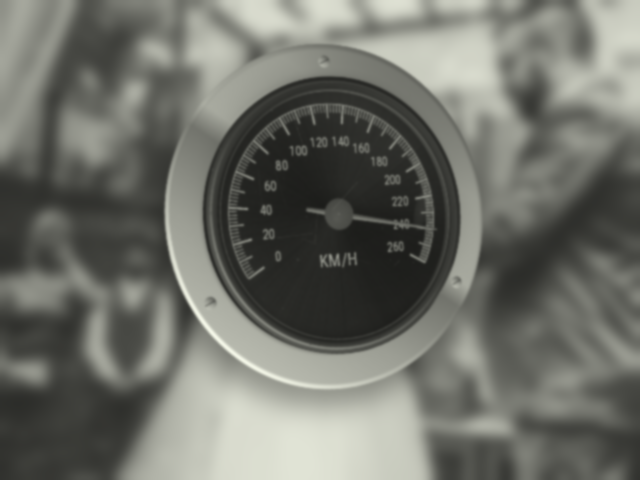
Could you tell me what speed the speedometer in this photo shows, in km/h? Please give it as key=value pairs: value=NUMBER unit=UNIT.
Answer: value=240 unit=km/h
